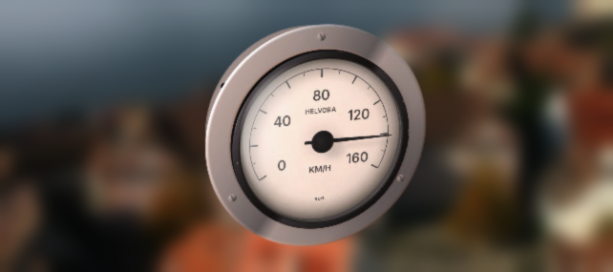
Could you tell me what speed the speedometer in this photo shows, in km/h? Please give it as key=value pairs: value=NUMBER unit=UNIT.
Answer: value=140 unit=km/h
